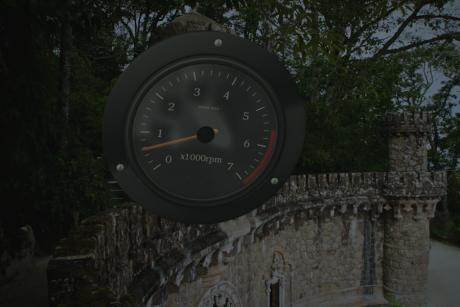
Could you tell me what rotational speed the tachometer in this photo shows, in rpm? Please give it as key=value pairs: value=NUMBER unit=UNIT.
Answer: value=600 unit=rpm
